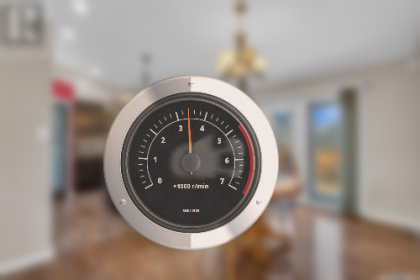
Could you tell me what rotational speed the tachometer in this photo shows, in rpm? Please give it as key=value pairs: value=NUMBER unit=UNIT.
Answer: value=3400 unit=rpm
